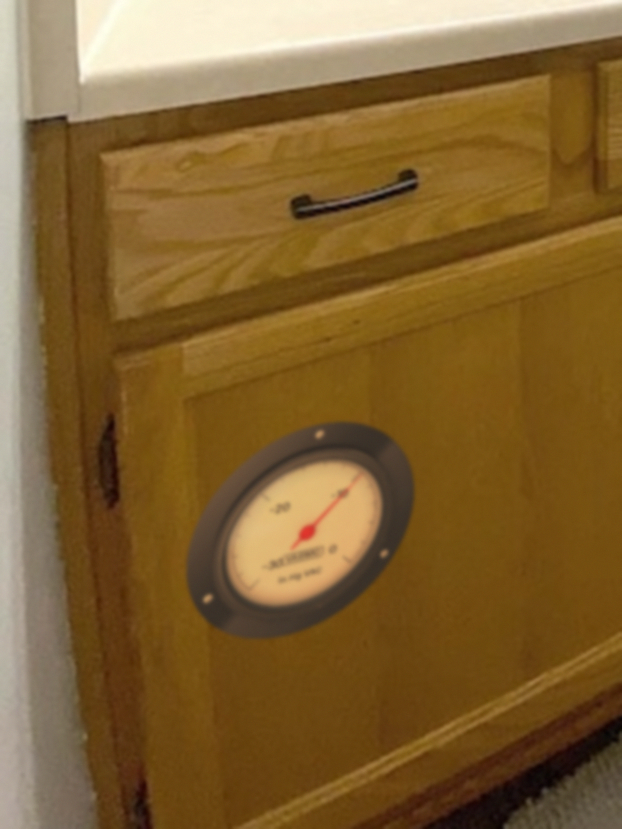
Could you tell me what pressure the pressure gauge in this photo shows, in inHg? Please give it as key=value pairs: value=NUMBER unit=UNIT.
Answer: value=-10 unit=inHg
